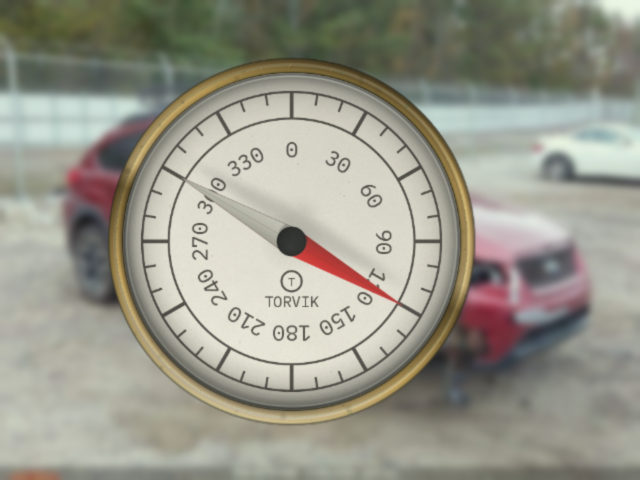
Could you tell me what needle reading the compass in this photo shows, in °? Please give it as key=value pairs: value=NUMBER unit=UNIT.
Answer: value=120 unit=°
